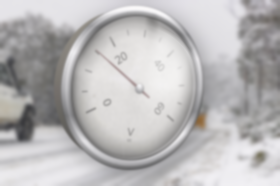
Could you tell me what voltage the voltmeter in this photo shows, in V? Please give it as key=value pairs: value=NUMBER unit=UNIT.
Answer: value=15 unit=V
